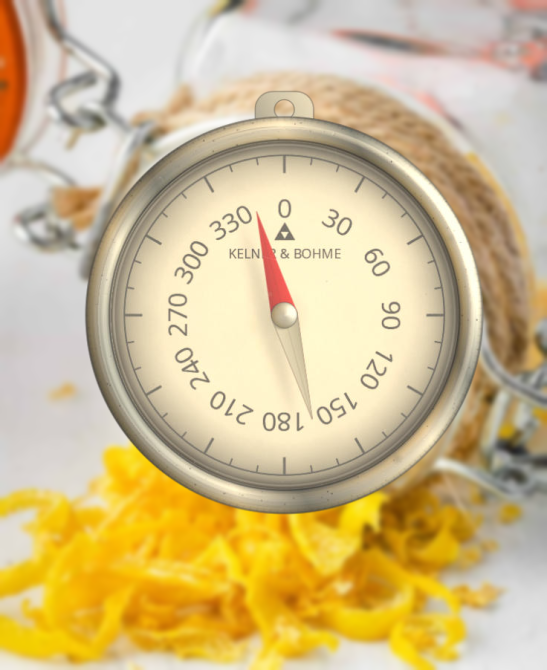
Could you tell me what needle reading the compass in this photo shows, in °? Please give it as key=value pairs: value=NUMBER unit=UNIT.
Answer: value=345 unit=°
